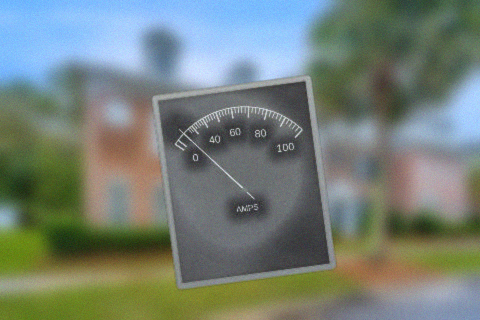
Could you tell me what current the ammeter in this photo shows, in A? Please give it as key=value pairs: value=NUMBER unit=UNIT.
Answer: value=20 unit=A
